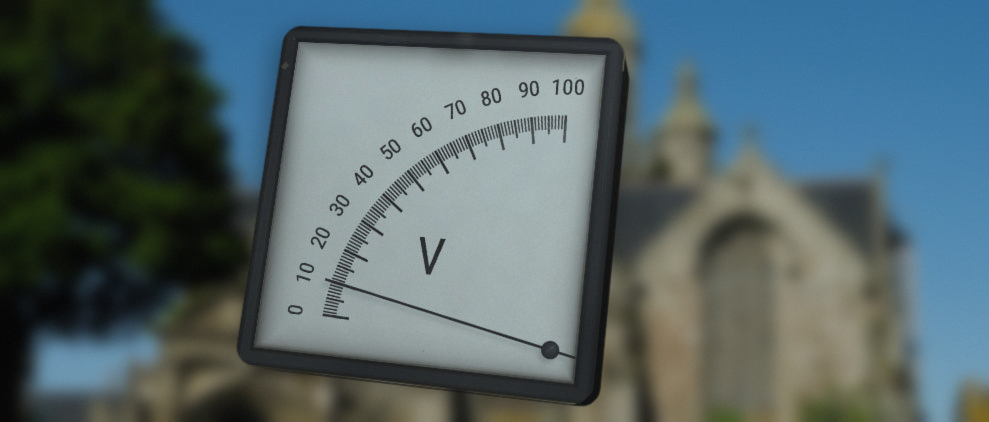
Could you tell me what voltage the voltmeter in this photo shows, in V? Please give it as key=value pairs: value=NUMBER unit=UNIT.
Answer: value=10 unit=V
